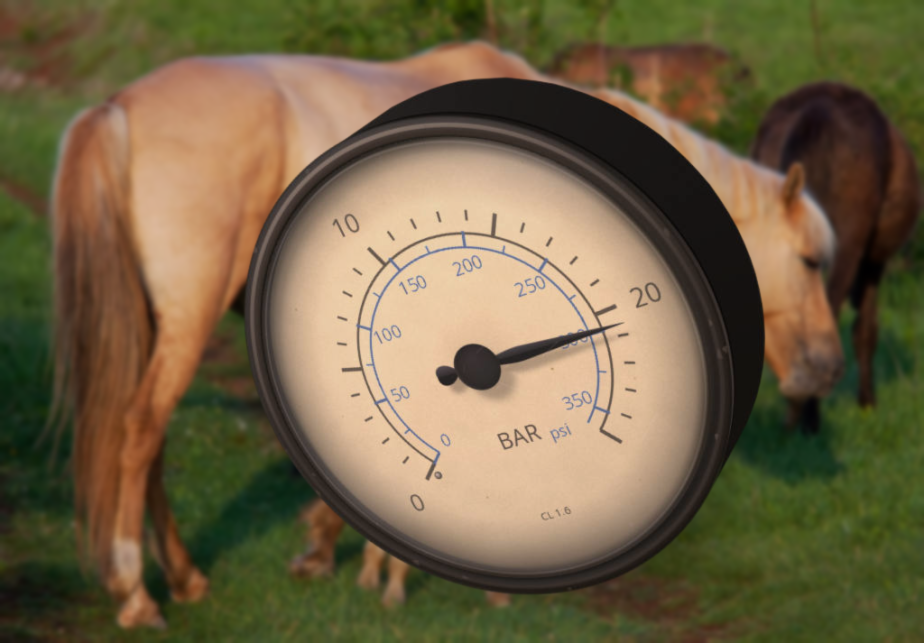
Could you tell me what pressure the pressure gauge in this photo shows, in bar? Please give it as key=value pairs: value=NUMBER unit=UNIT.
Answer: value=20.5 unit=bar
